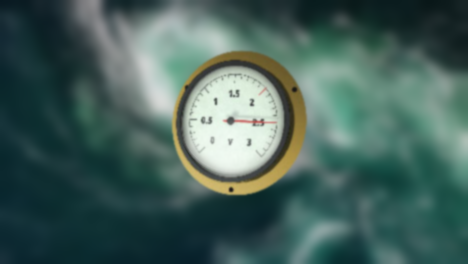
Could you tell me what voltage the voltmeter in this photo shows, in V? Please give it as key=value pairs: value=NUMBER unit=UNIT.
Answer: value=2.5 unit=V
